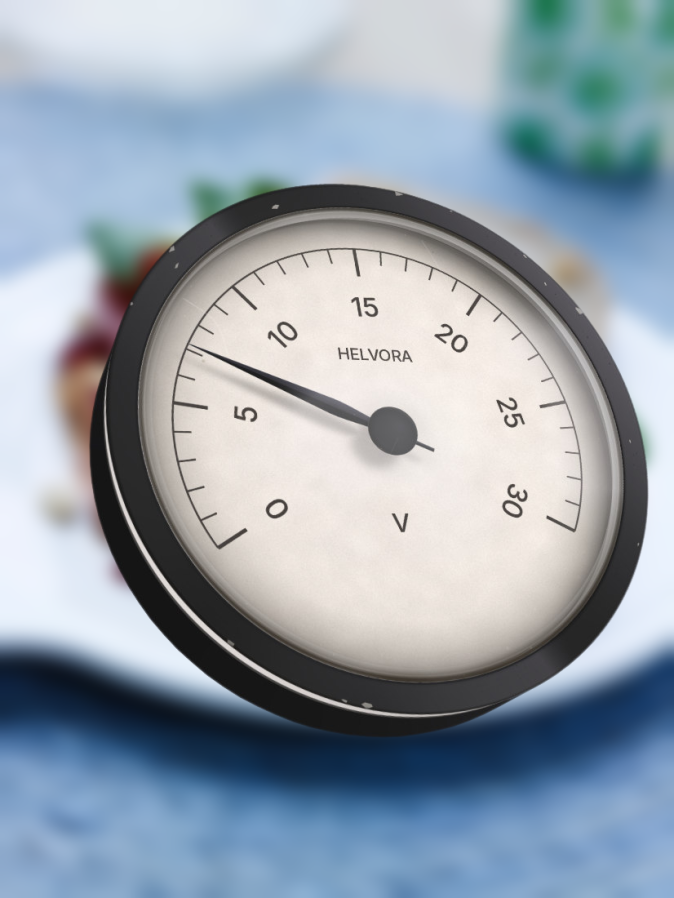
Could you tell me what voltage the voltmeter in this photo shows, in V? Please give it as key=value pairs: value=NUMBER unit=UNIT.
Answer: value=7 unit=V
